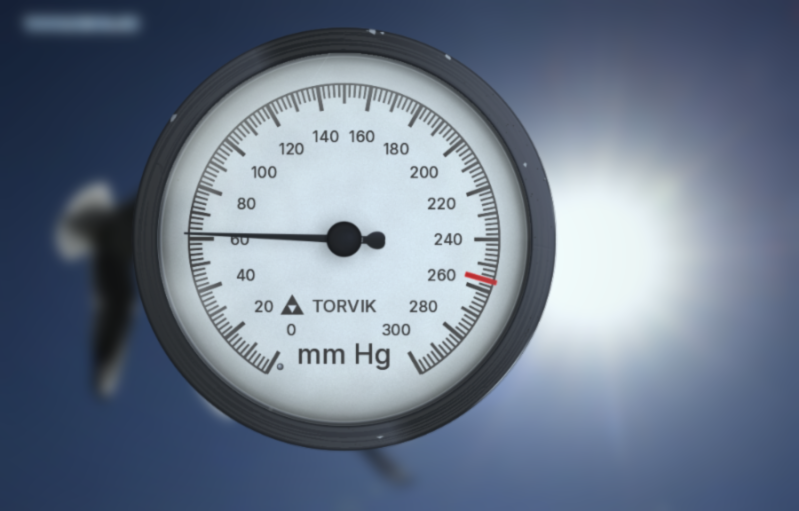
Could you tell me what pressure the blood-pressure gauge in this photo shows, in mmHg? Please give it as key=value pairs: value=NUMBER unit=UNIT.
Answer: value=62 unit=mmHg
